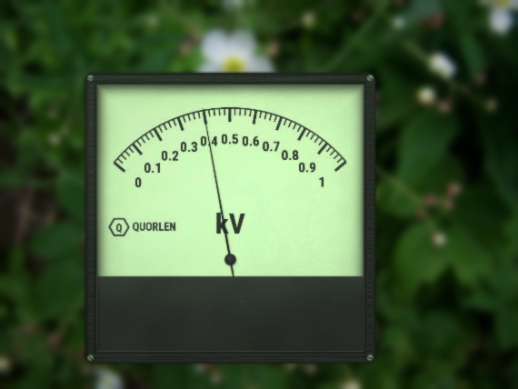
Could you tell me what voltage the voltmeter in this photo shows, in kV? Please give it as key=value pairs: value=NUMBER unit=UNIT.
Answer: value=0.4 unit=kV
